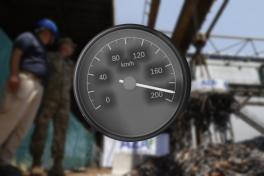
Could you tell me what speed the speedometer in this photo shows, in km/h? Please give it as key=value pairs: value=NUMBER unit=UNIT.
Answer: value=190 unit=km/h
